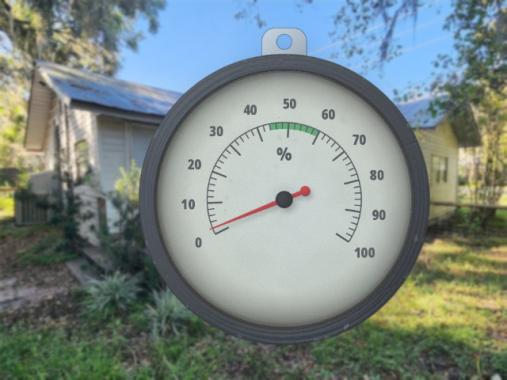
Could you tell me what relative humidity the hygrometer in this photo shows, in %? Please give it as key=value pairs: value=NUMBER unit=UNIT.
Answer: value=2 unit=%
